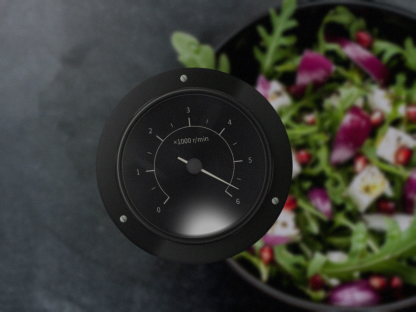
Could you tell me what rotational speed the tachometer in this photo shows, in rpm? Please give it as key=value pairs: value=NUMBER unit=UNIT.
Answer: value=5750 unit=rpm
